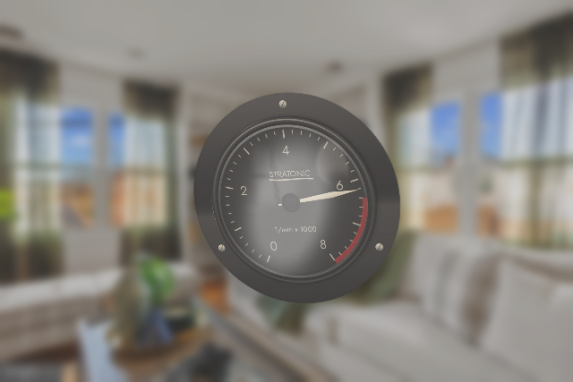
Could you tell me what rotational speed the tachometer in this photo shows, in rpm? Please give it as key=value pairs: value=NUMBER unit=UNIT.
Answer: value=6200 unit=rpm
